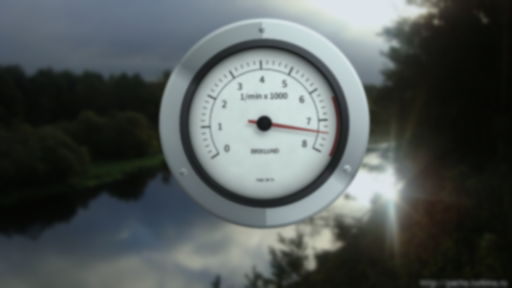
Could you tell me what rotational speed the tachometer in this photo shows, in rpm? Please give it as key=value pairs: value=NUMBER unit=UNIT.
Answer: value=7400 unit=rpm
